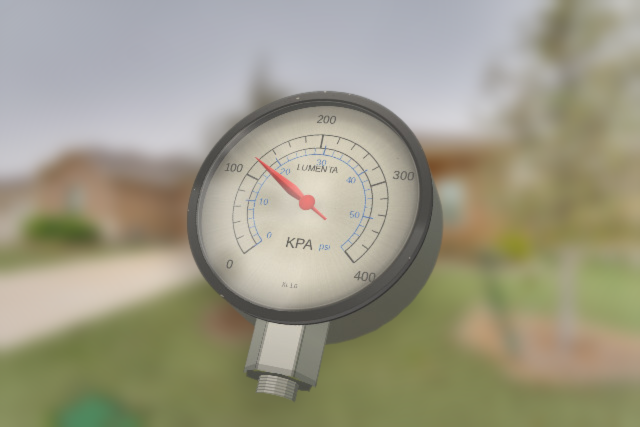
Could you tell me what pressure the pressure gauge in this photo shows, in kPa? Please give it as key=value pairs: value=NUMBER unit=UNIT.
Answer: value=120 unit=kPa
